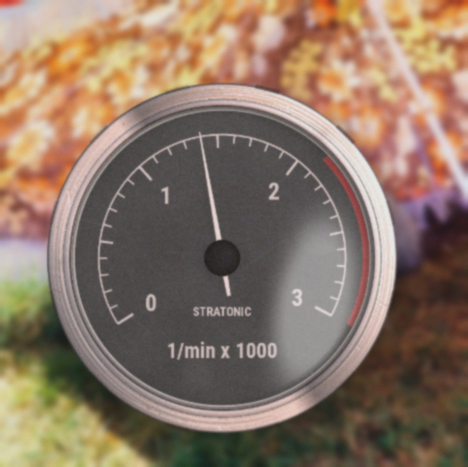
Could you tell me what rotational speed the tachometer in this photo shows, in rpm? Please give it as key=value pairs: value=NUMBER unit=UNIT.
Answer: value=1400 unit=rpm
